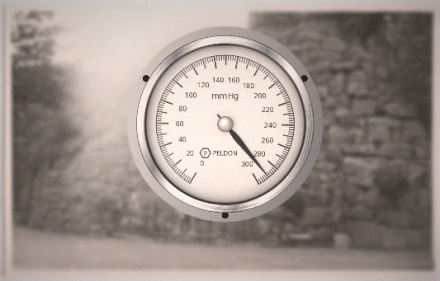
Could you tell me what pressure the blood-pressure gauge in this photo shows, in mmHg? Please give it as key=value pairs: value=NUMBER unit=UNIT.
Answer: value=290 unit=mmHg
